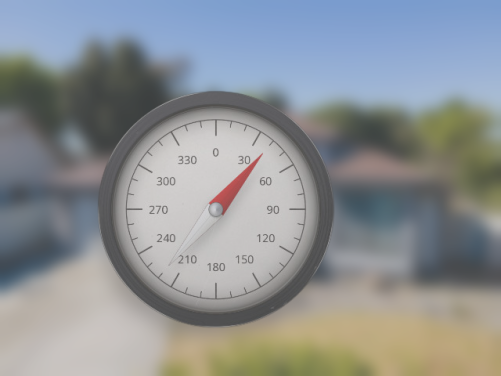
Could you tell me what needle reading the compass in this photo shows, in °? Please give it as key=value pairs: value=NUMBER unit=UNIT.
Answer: value=40 unit=°
